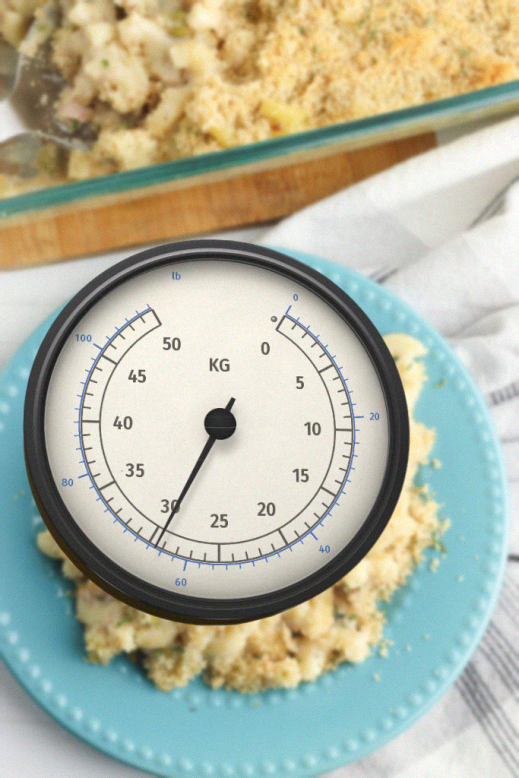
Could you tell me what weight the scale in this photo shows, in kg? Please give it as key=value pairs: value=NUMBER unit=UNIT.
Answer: value=29.5 unit=kg
